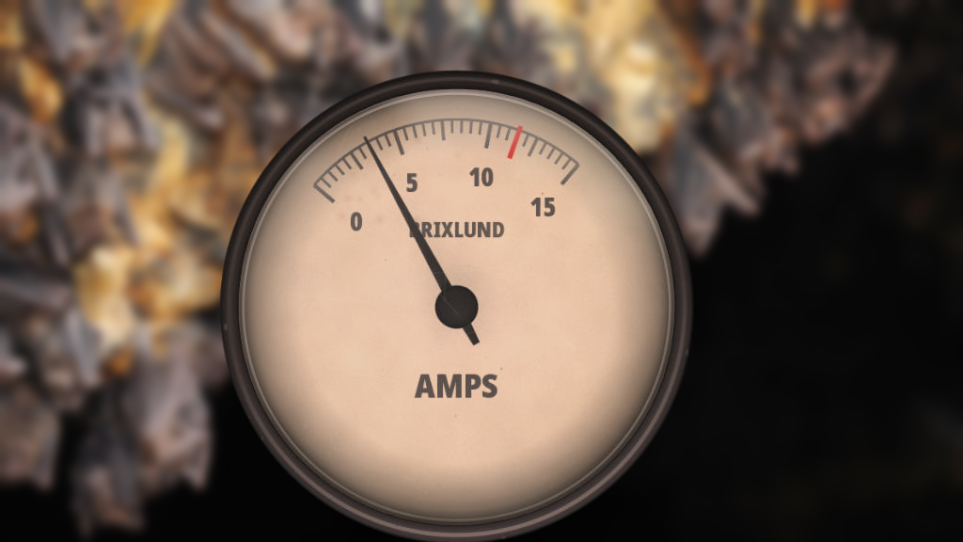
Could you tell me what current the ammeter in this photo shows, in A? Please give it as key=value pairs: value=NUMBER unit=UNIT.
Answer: value=3.5 unit=A
